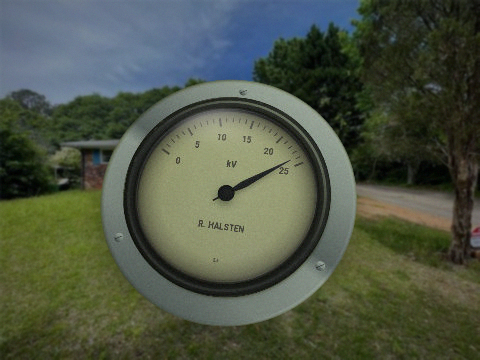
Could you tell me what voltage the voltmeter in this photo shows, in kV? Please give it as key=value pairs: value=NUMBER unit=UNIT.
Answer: value=24 unit=kV
